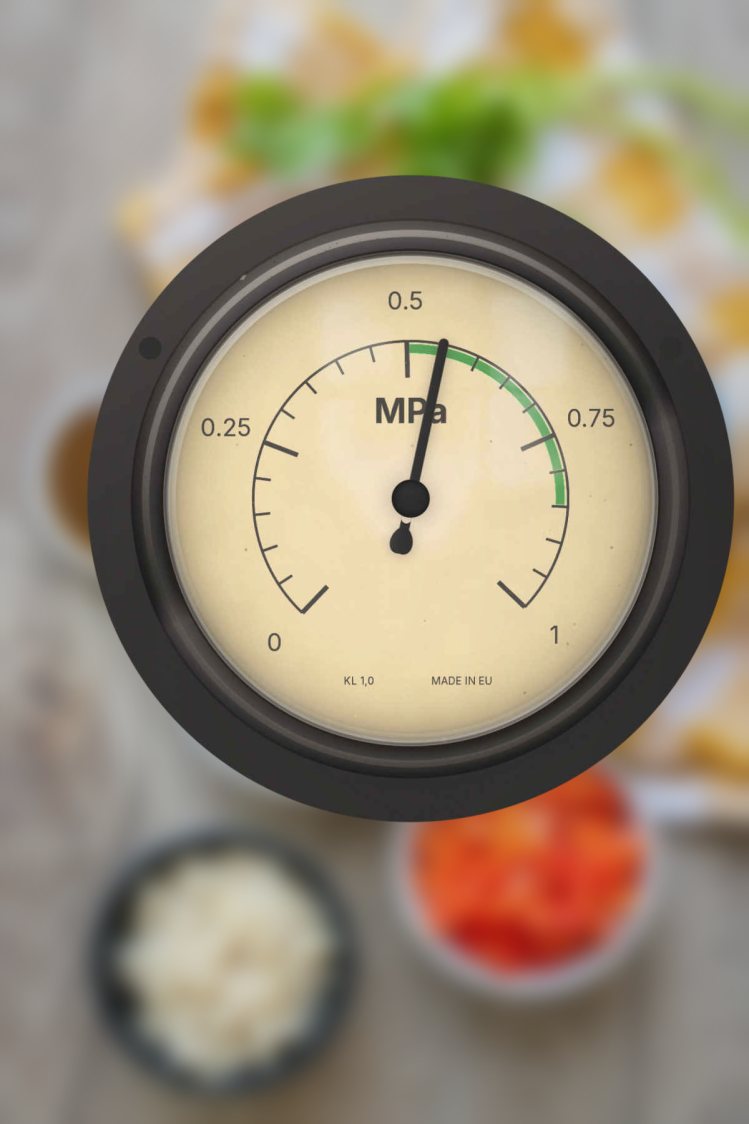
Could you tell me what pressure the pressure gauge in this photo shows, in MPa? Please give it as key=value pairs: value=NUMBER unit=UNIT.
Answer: value=0.55 unit=MPa
